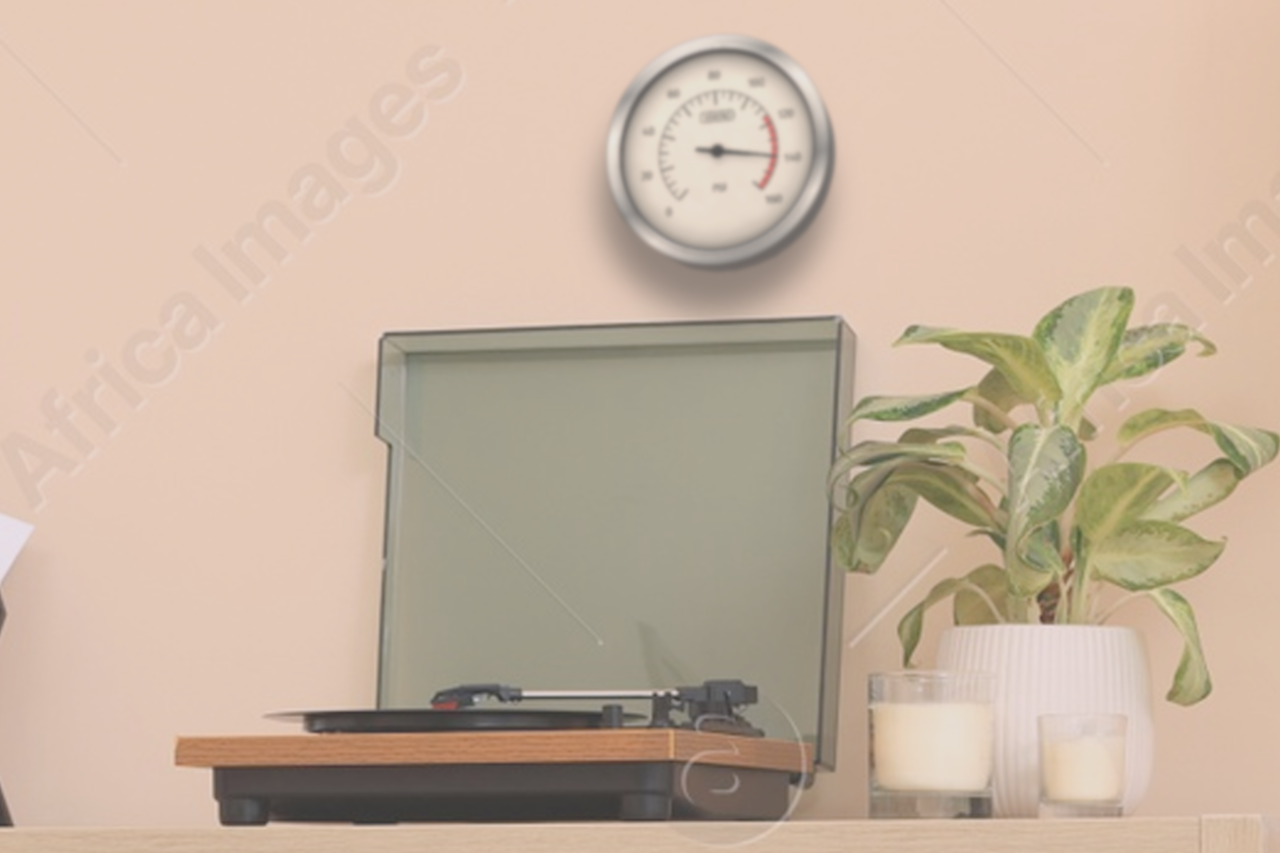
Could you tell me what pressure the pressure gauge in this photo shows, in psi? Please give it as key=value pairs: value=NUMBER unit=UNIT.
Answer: value=140 unit=psi
